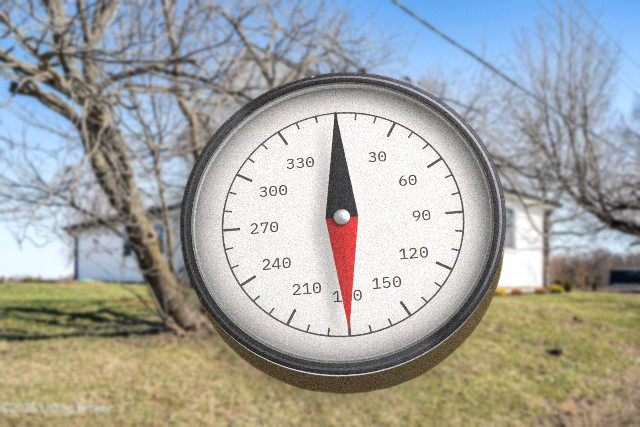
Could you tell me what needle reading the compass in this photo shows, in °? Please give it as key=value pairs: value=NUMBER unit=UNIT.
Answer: value=180 unit=°
